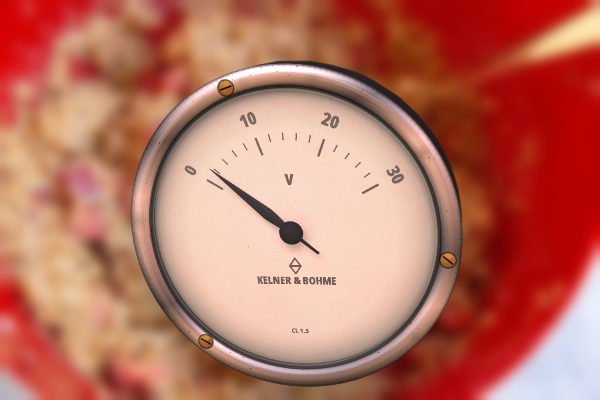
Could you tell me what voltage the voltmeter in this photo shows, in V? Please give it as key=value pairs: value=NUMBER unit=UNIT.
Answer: value=2 unit=V
